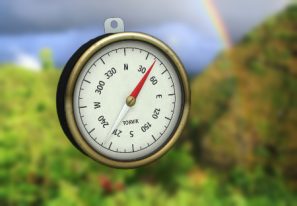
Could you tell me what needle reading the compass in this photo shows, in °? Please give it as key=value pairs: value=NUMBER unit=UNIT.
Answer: value=40 unit=°
